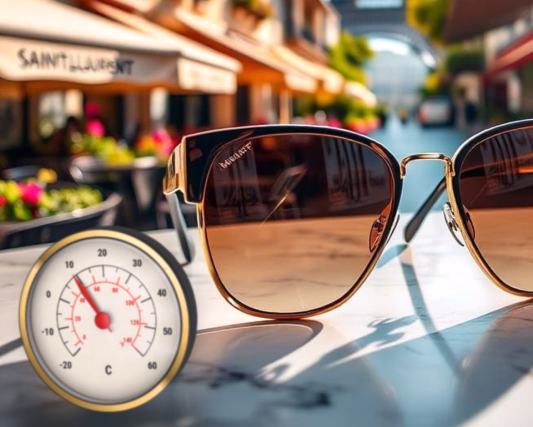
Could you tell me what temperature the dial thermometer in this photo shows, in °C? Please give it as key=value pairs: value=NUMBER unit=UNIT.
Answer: value=10 unit=°C
